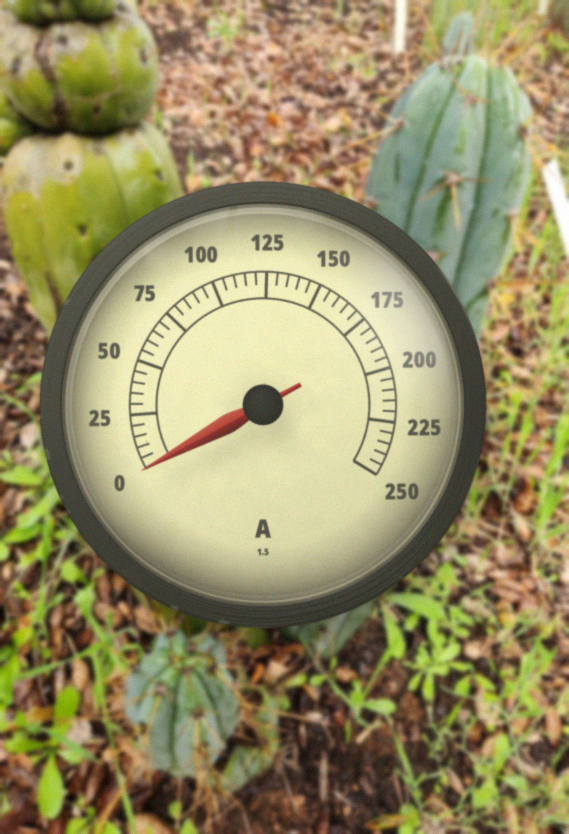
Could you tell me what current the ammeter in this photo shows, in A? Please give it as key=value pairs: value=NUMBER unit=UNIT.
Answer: value=0 unit=A
